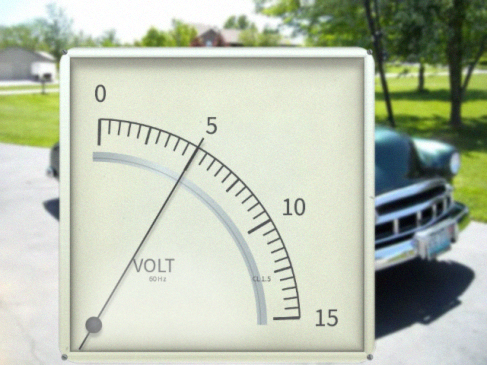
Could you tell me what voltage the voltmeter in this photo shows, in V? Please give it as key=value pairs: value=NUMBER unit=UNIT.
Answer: value=5 unit=V
